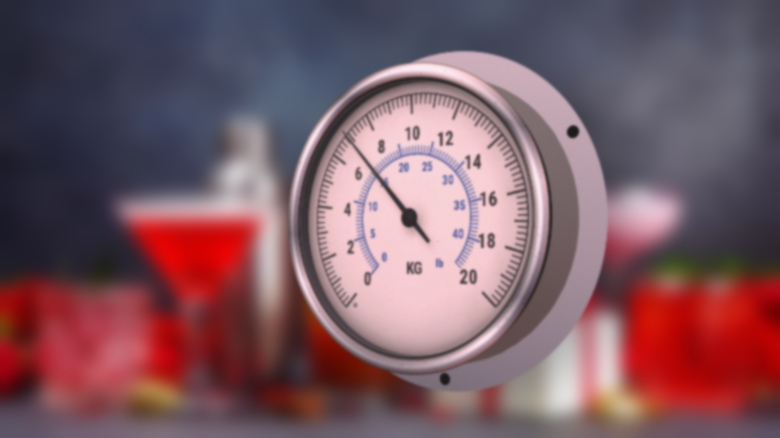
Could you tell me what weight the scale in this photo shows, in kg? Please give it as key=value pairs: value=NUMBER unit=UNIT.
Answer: value=7 unit=kg
